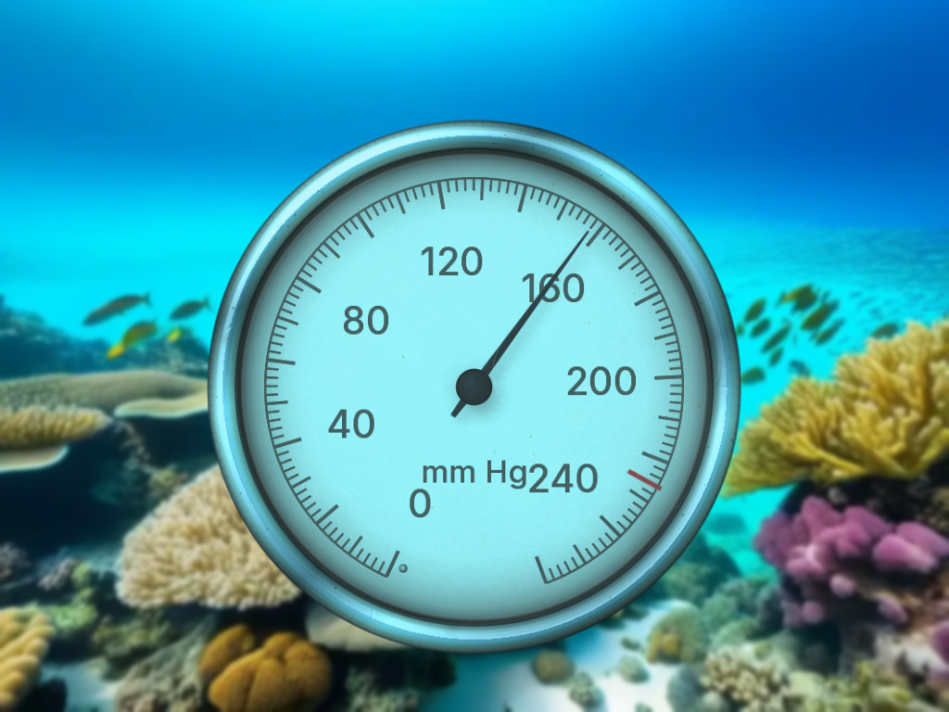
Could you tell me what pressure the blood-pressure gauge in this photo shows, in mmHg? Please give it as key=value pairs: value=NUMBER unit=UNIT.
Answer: value=158 unit=mmHg
